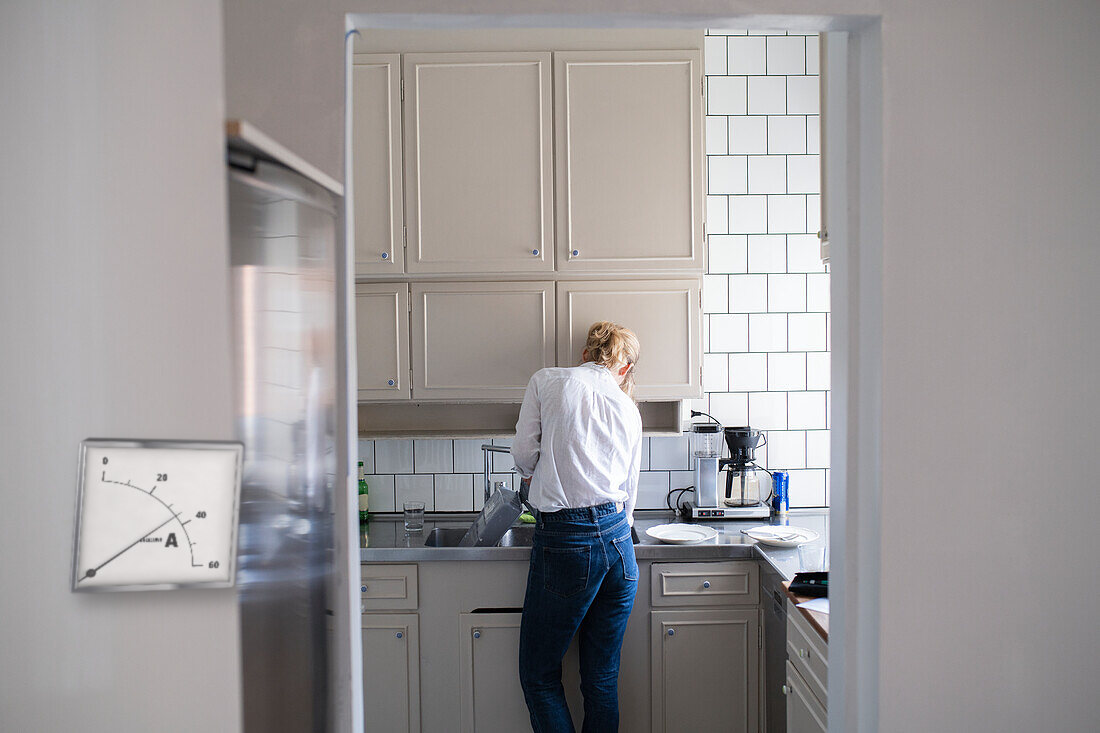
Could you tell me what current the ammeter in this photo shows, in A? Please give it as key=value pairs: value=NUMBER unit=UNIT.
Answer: value=35 unit=A
